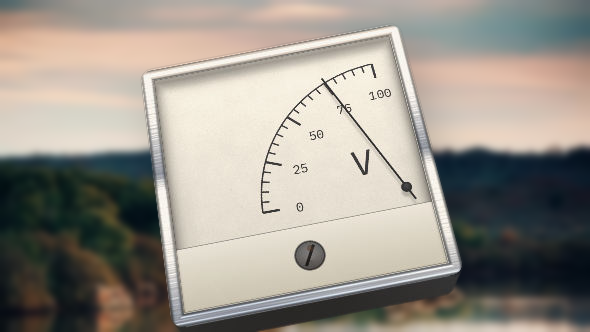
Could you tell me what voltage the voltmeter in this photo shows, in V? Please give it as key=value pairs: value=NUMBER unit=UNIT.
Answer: value=75 unit=V
